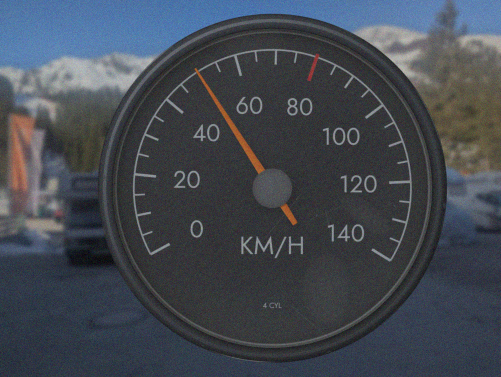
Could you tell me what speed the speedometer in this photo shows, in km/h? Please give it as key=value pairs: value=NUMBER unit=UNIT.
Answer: value=50 unit=km/h
